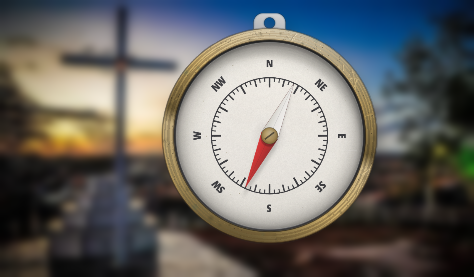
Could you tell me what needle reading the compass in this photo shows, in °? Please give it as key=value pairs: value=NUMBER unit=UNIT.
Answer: value=205 unit=°
